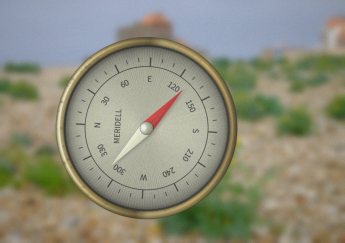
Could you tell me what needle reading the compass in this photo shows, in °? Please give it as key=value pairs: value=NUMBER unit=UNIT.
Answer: value=130 unit=°
